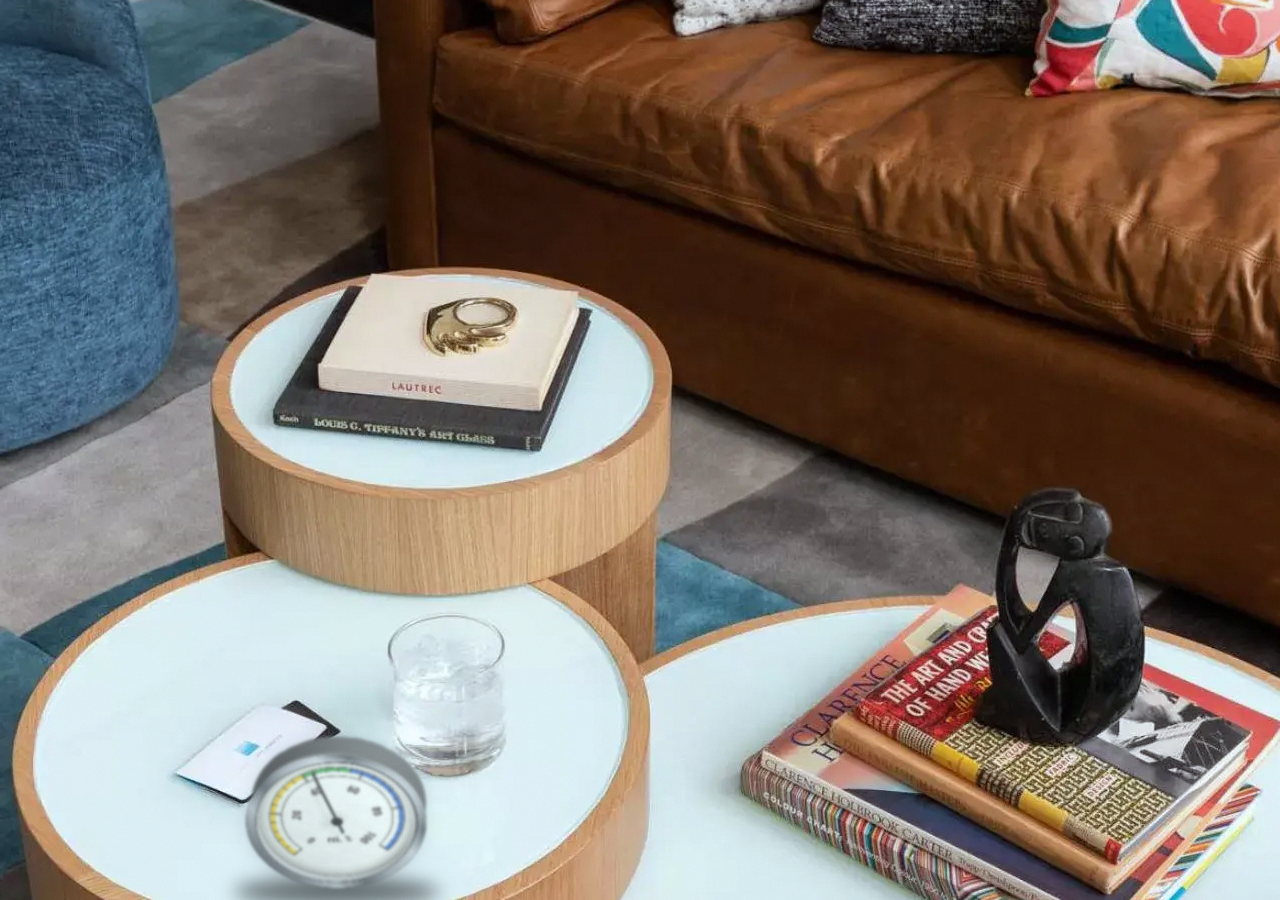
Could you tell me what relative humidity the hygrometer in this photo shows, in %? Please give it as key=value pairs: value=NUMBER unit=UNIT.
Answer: value=44 unit=%
